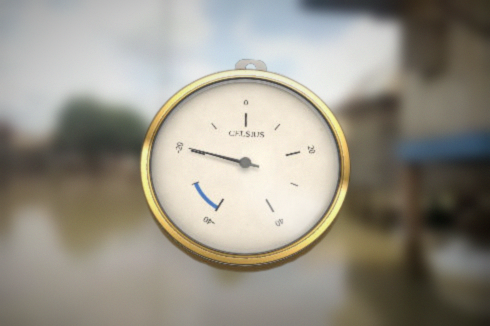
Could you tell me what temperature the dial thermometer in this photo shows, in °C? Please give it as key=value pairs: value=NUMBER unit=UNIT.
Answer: value=-20 unit=°C
